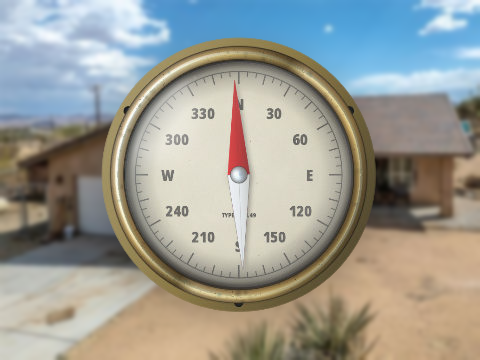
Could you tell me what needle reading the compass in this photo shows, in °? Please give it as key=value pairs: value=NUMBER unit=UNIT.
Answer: value=357.5 unit=°
